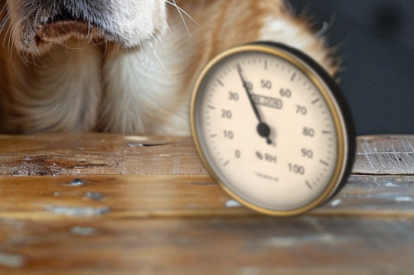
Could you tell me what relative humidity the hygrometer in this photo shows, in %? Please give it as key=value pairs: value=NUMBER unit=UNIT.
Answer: value=40 unit=%
